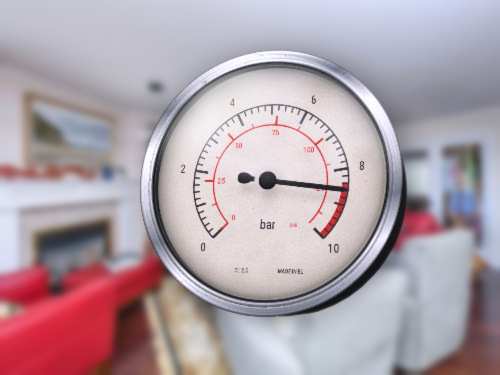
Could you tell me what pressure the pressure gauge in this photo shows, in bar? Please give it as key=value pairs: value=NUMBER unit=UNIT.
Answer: value=8.6 unit=bar
